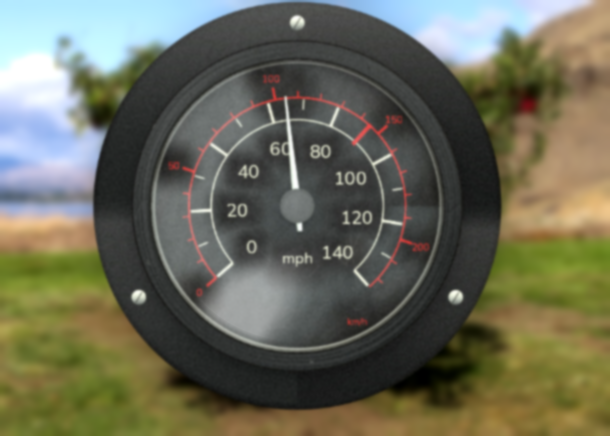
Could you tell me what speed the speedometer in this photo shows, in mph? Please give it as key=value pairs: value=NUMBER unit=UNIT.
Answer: value=65 unit=mph
